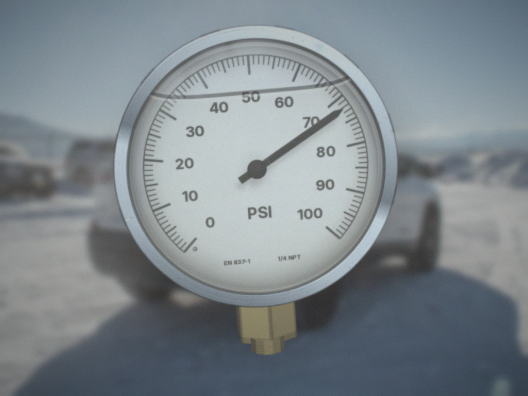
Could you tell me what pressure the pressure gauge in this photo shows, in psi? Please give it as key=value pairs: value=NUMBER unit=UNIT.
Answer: value=72 unit=psi
